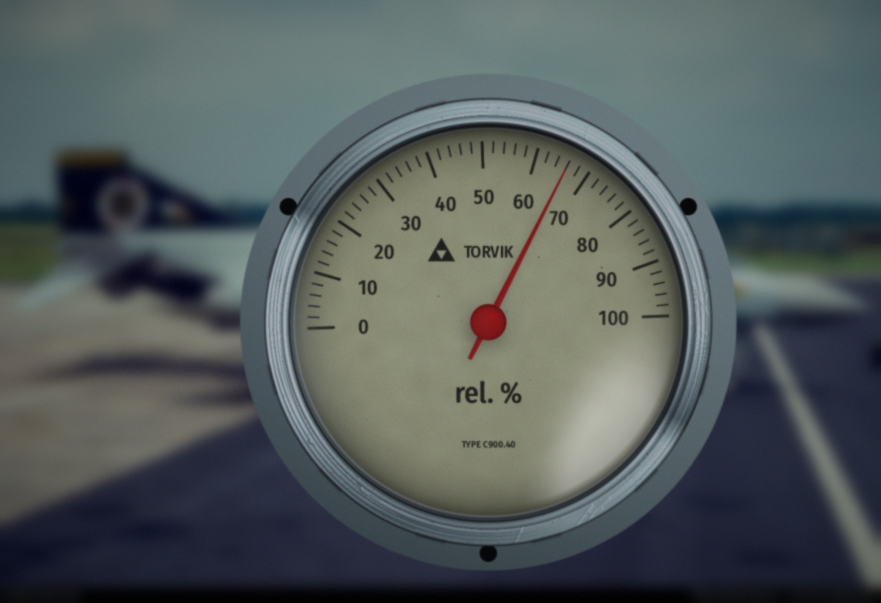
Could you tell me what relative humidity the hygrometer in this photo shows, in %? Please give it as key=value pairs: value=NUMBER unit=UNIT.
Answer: value=66 unit=%
